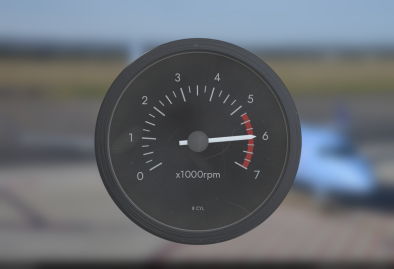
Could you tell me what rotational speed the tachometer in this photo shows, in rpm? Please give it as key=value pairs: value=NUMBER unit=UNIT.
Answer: value=6000 unit=rpm
